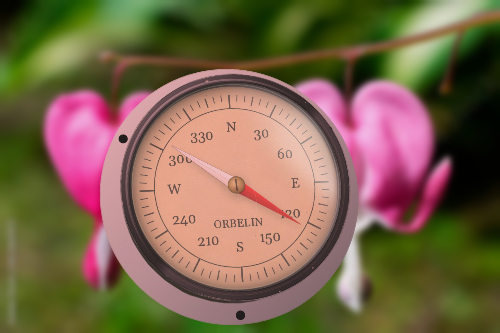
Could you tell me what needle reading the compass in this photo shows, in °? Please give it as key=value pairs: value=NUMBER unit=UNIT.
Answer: value=125 unit=°
